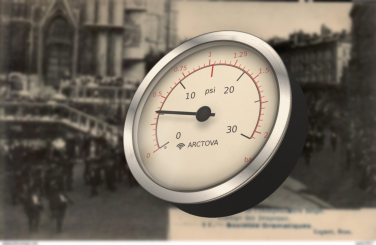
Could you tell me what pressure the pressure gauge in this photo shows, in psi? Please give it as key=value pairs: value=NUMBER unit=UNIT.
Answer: value=5 unit=psi
